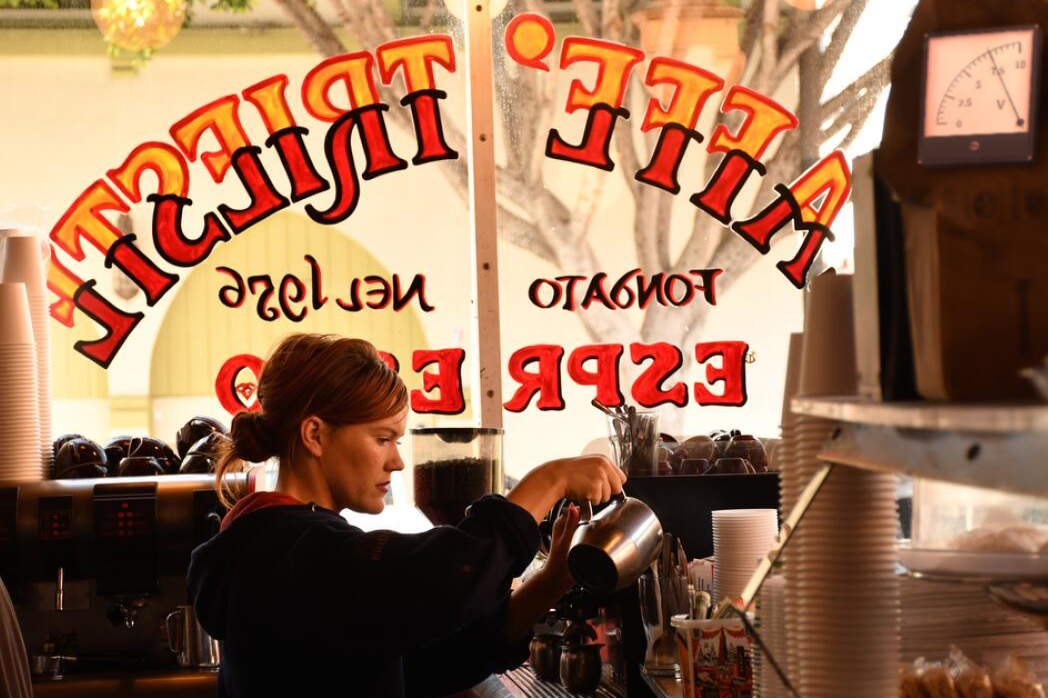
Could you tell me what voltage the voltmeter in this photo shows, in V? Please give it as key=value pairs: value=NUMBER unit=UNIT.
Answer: value=7.5 unit=V
